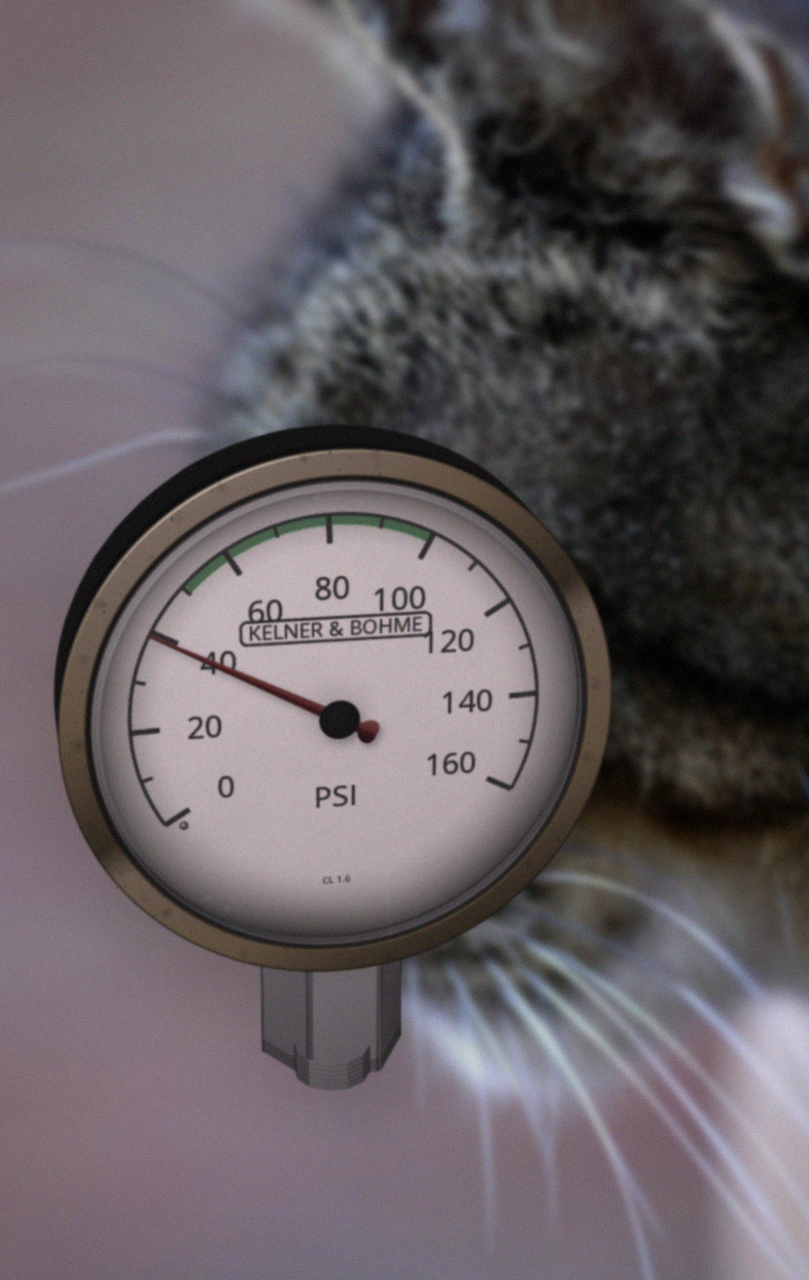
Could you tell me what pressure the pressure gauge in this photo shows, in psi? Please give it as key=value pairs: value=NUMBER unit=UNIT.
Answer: value=40 unit=psi
